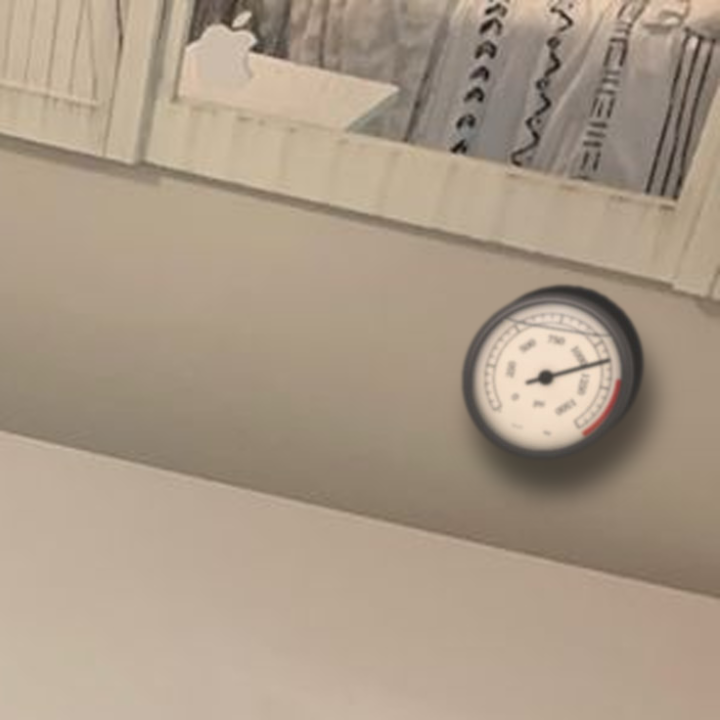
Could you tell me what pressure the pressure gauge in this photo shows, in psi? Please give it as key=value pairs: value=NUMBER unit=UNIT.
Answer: value=1100 unit=psi
